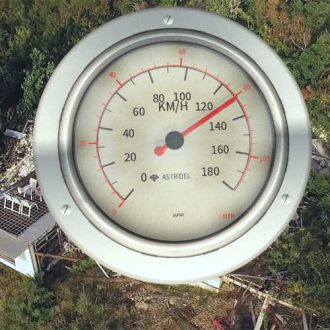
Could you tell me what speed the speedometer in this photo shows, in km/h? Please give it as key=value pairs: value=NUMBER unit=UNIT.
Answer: value=130 unit=km/h
